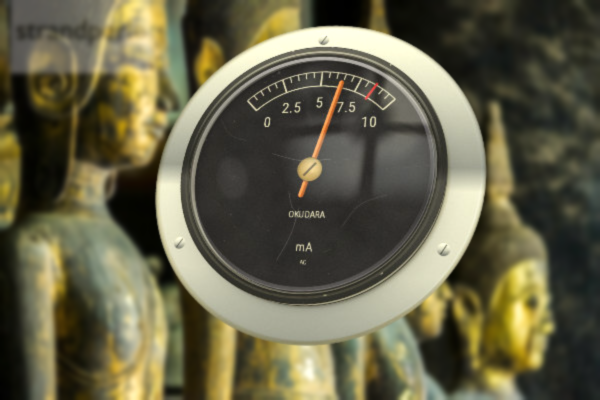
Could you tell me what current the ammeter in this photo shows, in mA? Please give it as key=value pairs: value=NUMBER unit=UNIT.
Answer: value=6.5 unit=mA
